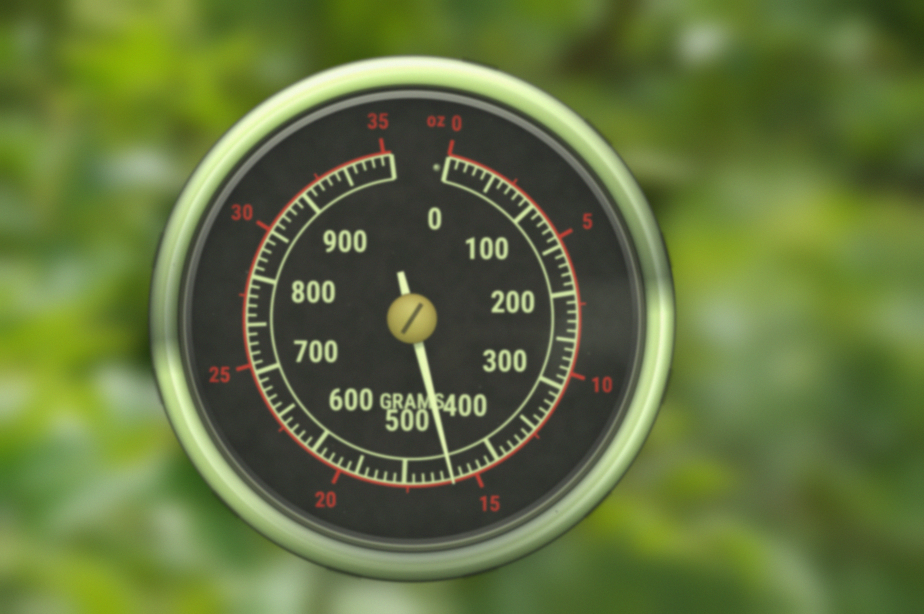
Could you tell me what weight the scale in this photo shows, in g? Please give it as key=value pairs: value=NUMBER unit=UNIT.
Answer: value=450 unit=g
